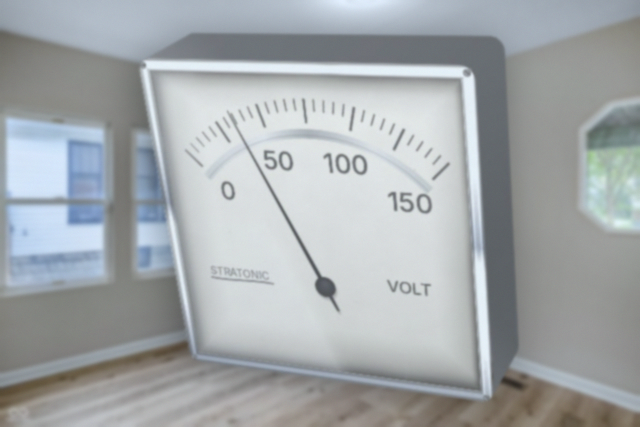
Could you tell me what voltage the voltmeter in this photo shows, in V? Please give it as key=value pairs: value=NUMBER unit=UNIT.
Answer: value=35 unit=V
